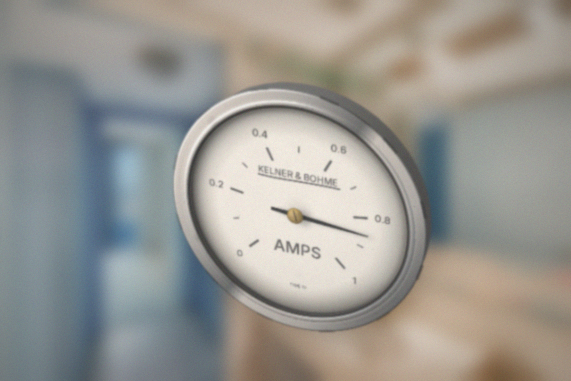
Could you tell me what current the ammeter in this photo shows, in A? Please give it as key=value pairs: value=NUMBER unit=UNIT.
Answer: value=0.85 unit=A
